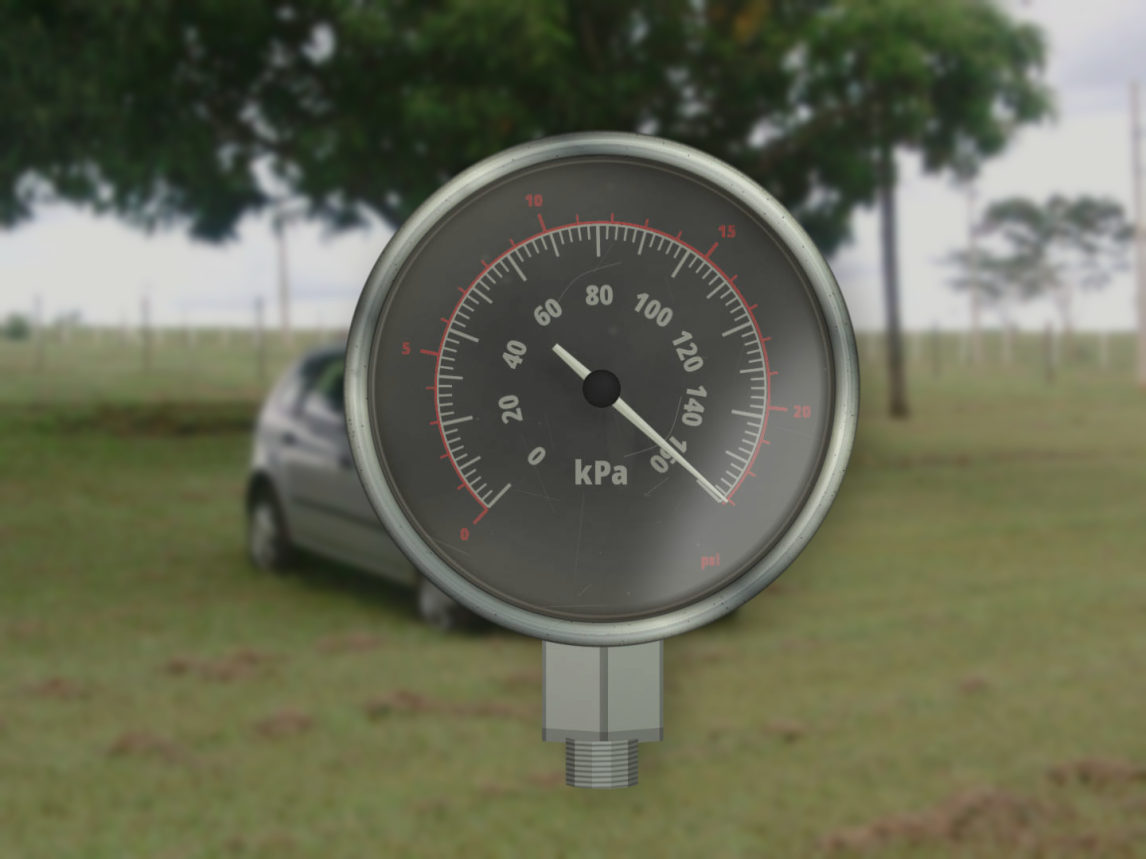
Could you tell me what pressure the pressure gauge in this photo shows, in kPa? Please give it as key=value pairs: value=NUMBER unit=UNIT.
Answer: value=159 unit=kPa
